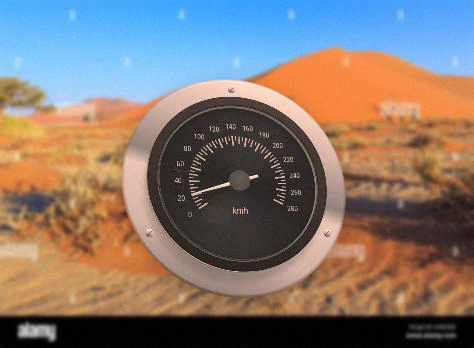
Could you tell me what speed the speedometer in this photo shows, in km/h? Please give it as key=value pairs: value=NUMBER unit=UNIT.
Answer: value=20 unit=km/h
